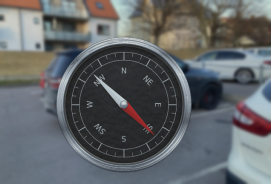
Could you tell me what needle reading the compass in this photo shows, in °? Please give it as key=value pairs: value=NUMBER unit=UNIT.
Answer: value=135 unit=°
